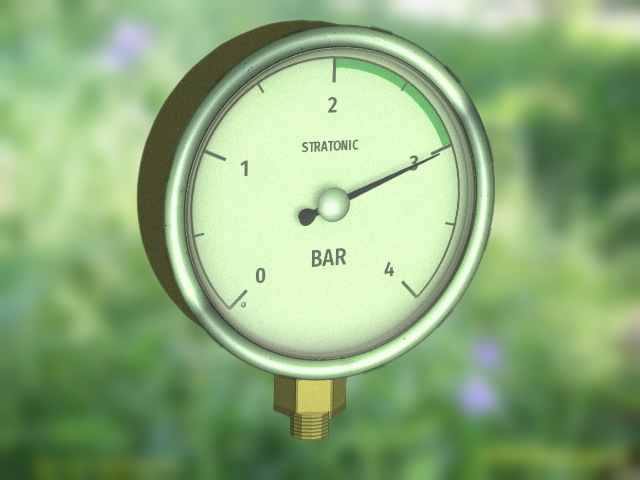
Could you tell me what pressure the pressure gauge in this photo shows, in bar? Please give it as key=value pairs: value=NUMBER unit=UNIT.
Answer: value=3 unit=bar
